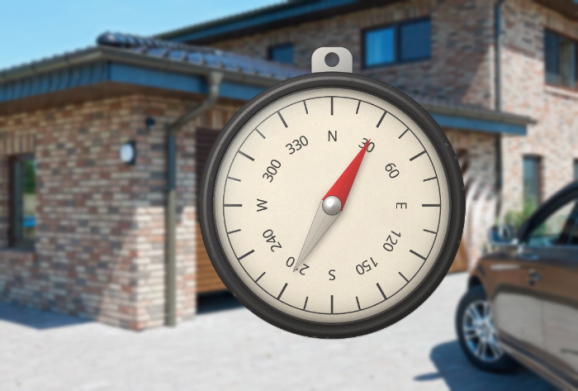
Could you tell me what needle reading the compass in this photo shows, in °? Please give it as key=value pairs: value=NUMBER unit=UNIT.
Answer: value=30 unit=°
